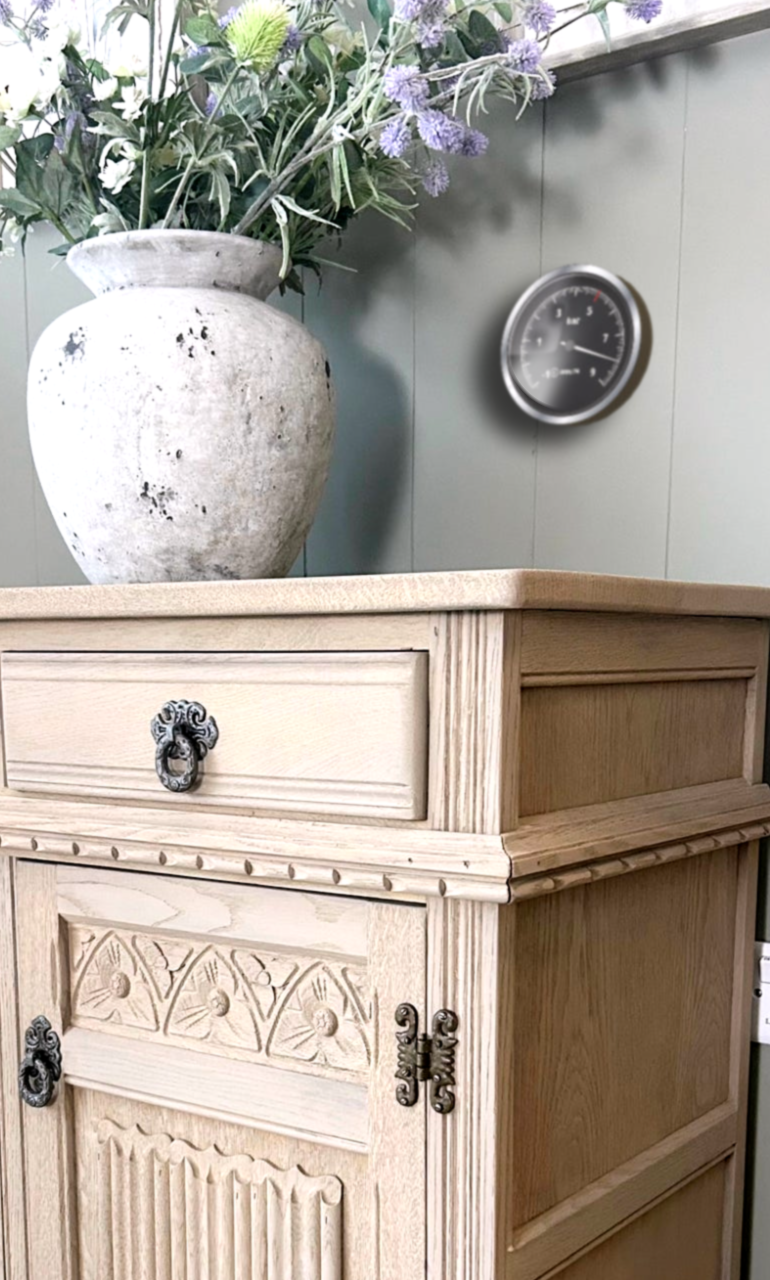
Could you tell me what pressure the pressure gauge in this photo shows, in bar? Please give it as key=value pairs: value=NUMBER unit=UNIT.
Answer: value=8 unit=bar
